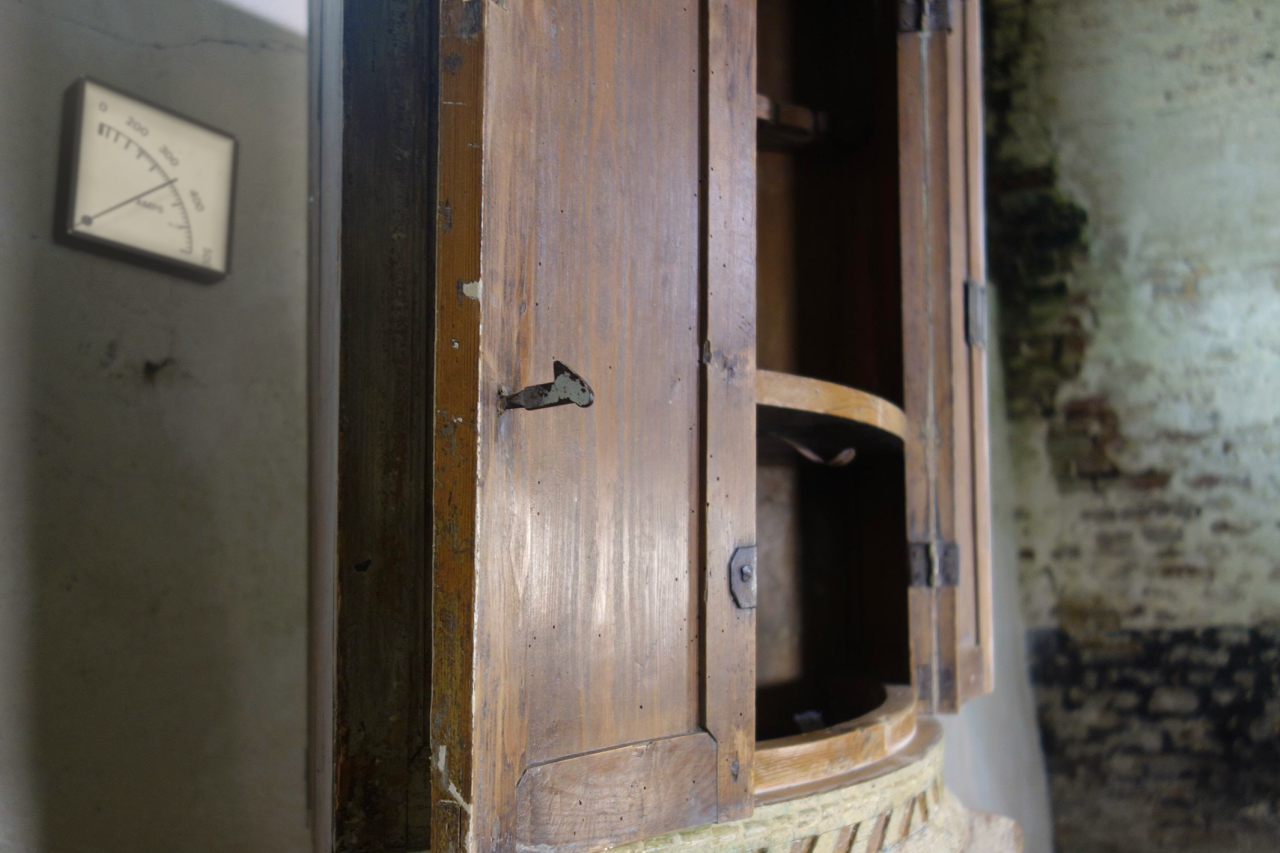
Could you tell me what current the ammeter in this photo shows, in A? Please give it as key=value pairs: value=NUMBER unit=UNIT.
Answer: value=350 unit=A
